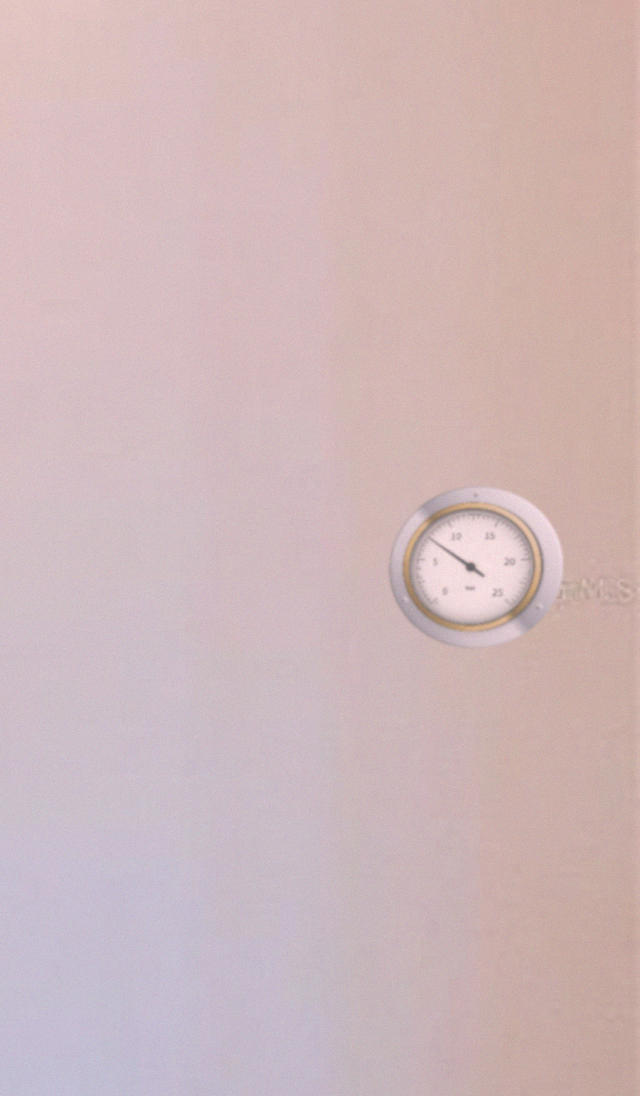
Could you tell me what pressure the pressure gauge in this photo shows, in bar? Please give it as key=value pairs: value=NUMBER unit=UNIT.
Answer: value=7.5 unit=bar
